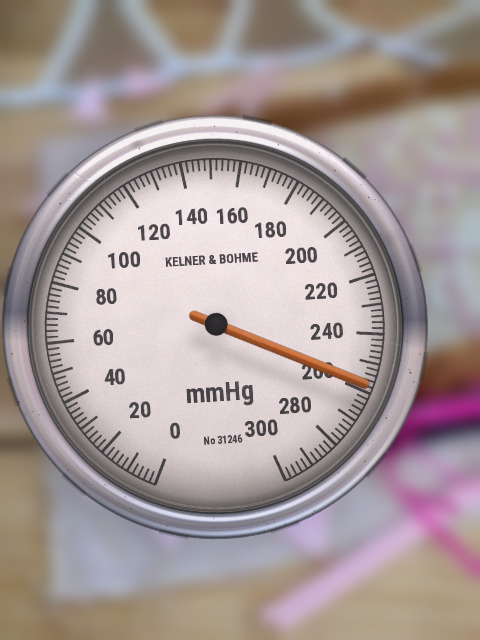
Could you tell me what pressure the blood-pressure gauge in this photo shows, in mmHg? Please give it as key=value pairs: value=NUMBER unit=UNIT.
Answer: value=258 unit=mmHg
